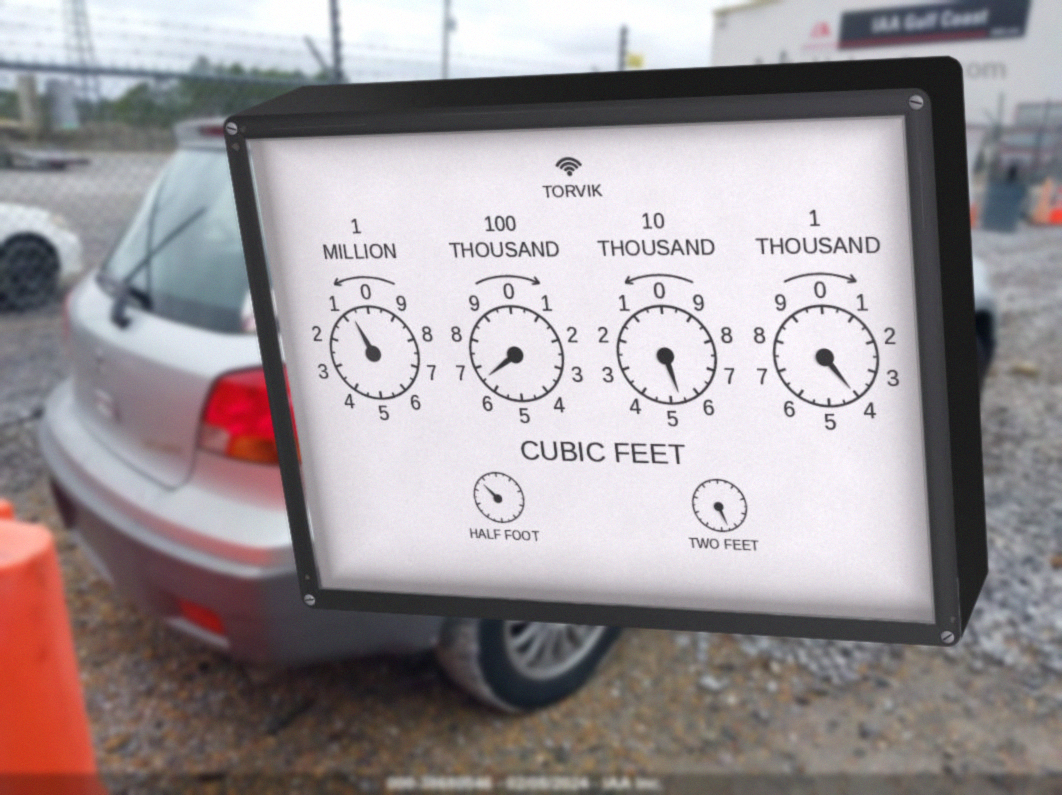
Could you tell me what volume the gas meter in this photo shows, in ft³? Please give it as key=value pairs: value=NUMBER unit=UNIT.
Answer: value=65400 unit=ft³
